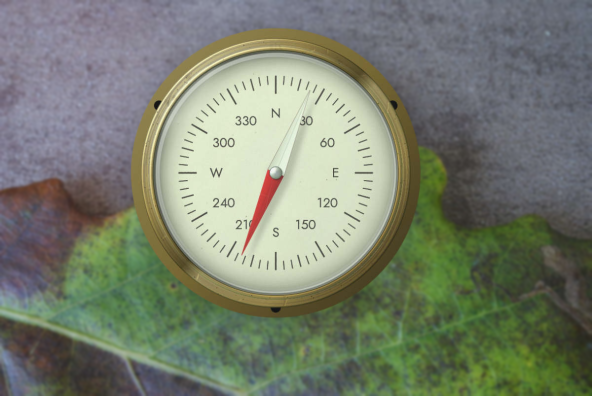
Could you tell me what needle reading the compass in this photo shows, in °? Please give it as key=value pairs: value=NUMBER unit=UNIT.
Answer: value=202.5 unit=°
